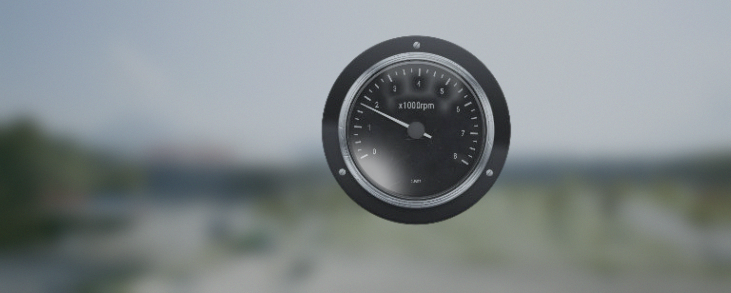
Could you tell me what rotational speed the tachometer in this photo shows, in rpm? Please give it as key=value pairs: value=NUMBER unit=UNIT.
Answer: value=1750 unit=rpm
